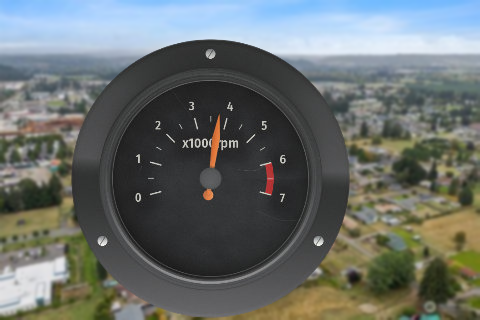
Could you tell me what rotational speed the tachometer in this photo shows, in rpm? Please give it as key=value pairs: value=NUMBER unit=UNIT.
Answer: value=3750 unit=rpm
